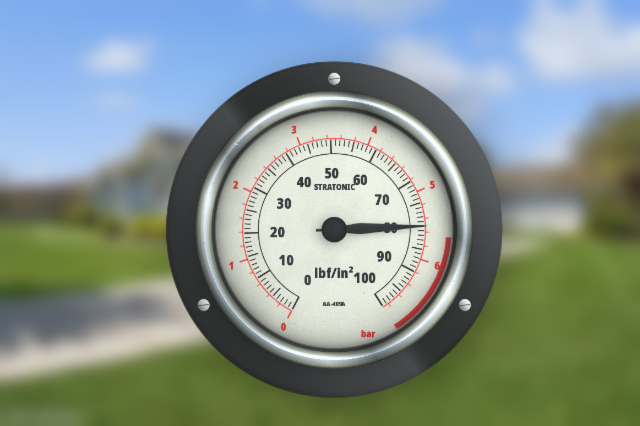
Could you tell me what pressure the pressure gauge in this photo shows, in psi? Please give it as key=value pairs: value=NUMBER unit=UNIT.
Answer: value=80 unit=psi
